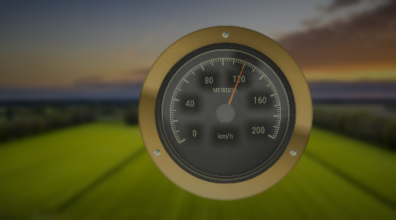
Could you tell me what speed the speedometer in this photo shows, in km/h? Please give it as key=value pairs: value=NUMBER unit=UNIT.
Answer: value=120 unit=km/h
